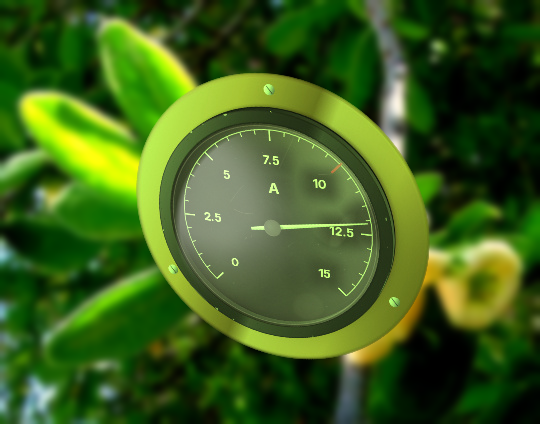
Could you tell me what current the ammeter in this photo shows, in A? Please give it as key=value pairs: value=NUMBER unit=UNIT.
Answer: value=12 unit=A
